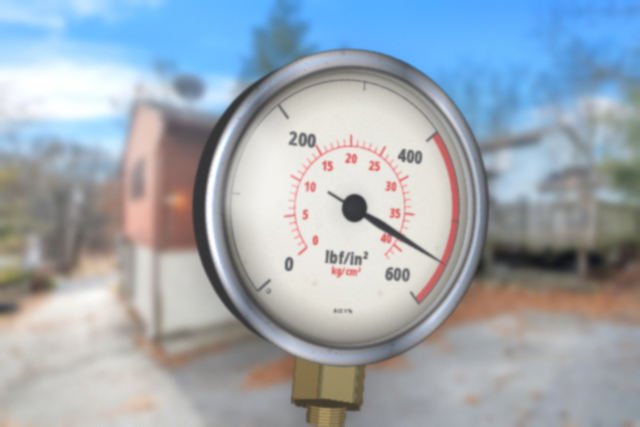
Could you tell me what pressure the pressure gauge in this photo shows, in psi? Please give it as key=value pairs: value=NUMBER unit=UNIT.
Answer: value=550 unit=psi
